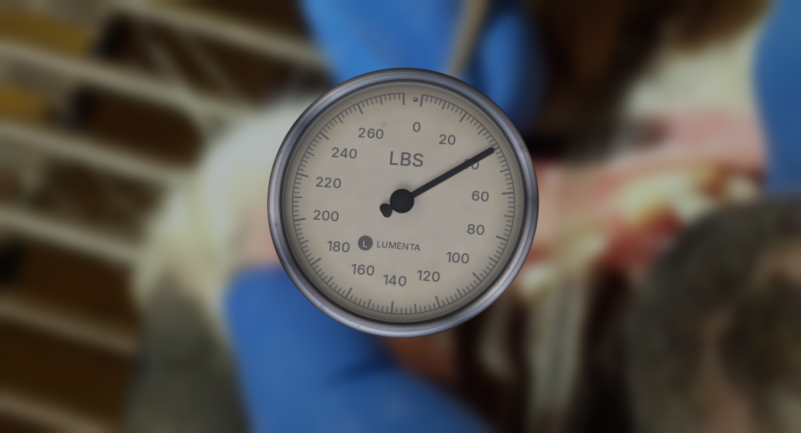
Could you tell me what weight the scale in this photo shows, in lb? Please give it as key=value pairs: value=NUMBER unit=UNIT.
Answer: value=40 unit=lb
